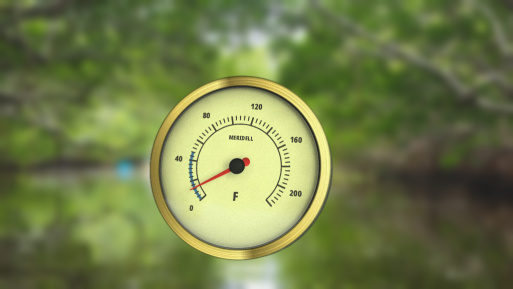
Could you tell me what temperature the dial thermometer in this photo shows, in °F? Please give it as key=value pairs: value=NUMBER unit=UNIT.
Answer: value=12 unit=°F
